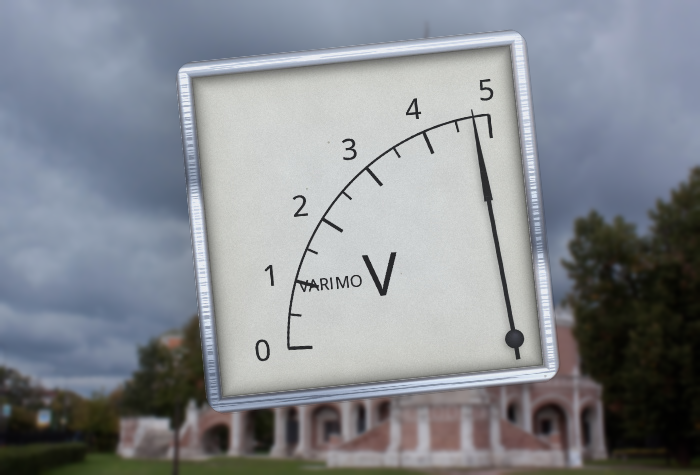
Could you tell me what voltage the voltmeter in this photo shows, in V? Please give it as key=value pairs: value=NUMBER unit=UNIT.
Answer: value=4.75 unit=V
